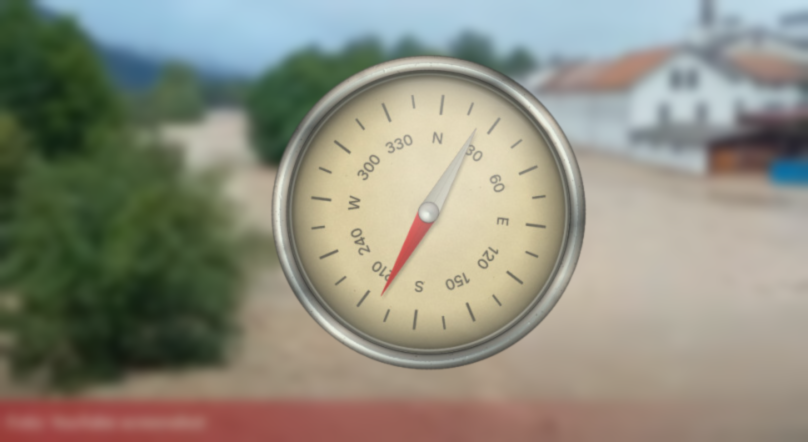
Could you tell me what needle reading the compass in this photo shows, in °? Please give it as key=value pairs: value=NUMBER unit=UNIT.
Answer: value=202.5 unit=°
